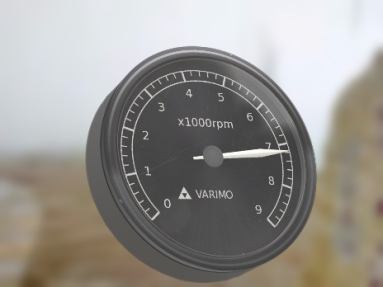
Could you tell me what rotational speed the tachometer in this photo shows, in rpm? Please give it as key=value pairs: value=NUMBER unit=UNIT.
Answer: value=7200 unit=rpm
